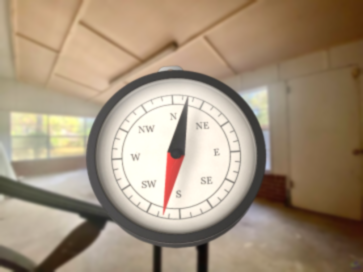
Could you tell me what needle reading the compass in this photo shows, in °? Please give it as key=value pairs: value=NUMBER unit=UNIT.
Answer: value=195 unit=°
